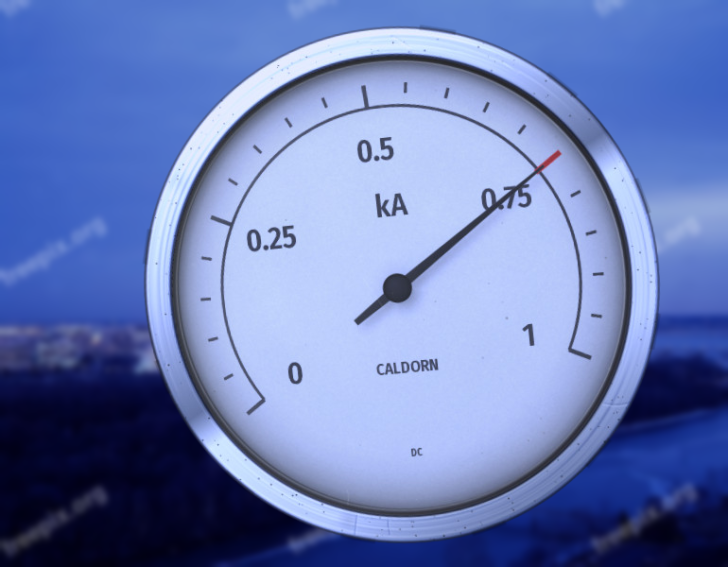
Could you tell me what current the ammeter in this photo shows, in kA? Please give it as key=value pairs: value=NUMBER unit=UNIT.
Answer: value=0.75 unit=kA
